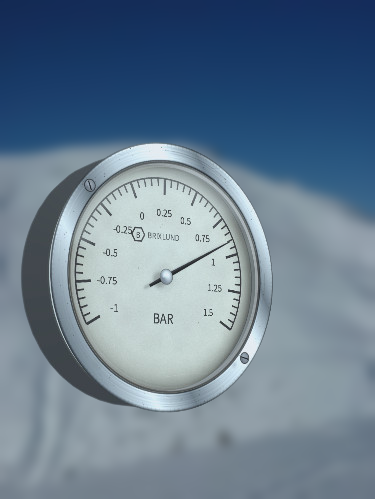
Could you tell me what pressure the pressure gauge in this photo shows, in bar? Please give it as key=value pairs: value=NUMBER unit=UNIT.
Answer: value=0.9 unit=bar
